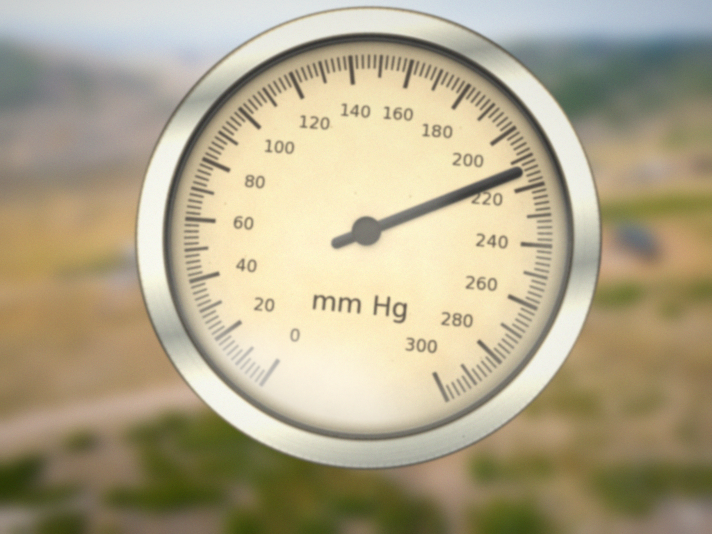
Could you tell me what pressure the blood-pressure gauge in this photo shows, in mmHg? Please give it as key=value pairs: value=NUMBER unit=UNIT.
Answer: value=214 unit=mmHg
